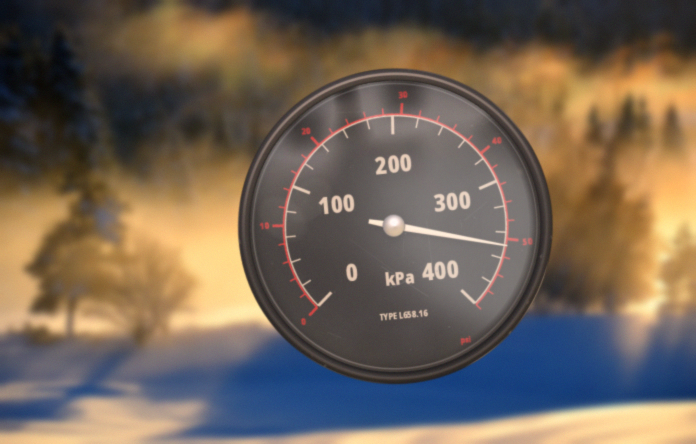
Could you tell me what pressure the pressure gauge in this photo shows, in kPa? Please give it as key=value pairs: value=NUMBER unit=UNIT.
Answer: value=350 unit=kPa
